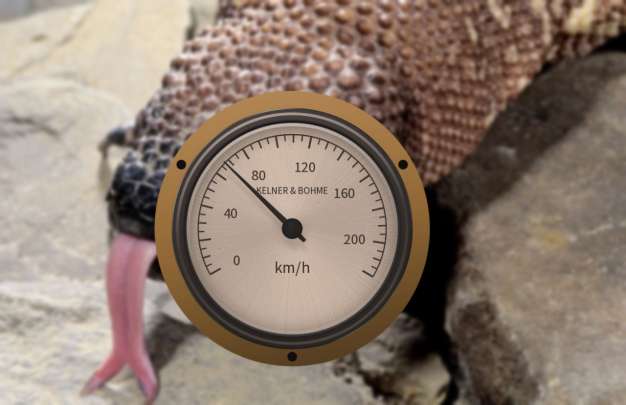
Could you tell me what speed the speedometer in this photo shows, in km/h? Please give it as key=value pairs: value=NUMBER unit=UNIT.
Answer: value=67.5 unit=km/h
